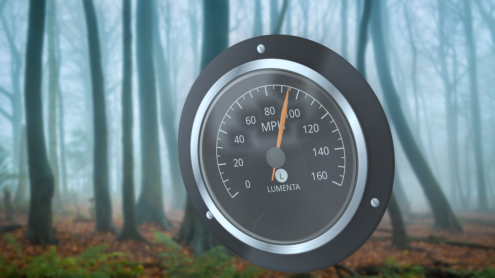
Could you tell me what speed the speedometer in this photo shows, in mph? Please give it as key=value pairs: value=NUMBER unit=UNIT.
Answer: value=95 unit=mph
